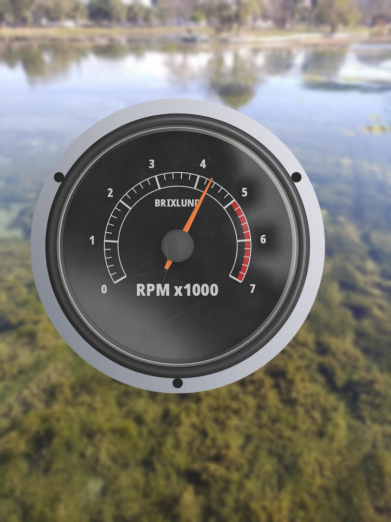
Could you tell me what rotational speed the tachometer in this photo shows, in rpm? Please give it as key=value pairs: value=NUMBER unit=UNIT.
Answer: value=4300 unit=rpm
